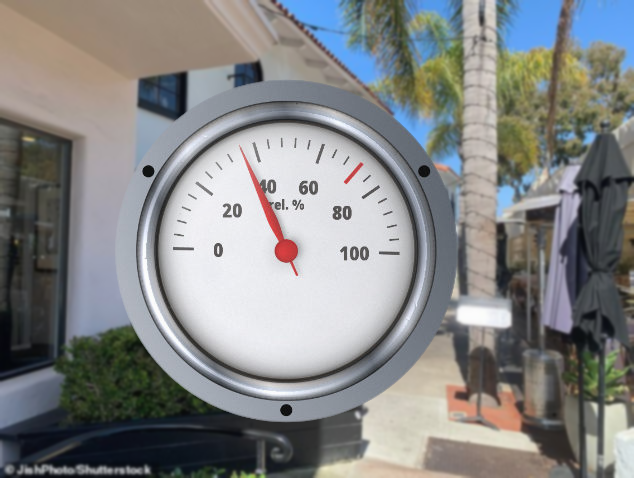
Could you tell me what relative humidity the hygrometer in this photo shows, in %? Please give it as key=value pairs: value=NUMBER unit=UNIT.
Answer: value=36 unit=%
